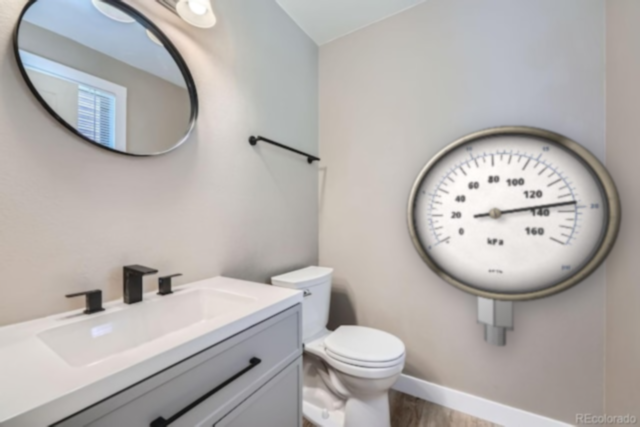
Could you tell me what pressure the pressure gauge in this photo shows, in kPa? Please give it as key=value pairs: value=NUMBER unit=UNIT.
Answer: value=135 unit=kPa
